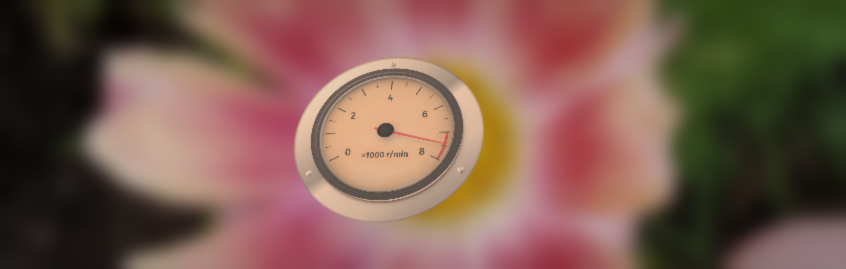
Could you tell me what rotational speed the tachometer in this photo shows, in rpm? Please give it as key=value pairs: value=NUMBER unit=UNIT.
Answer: value=7500 unit=rpm
